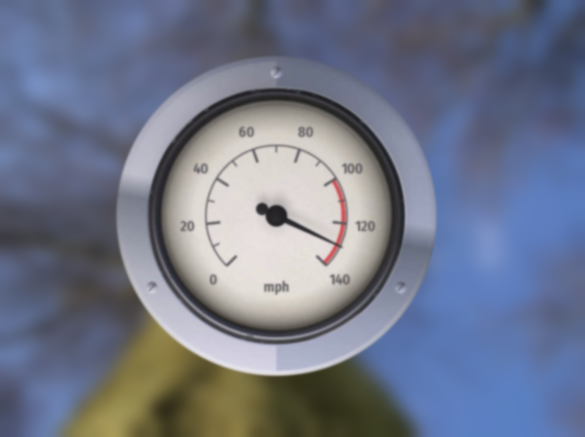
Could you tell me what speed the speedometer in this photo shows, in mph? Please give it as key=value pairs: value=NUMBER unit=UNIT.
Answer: value=130 unit=mph
